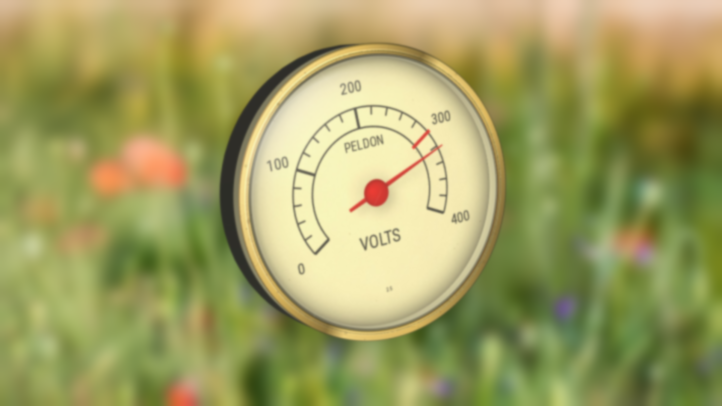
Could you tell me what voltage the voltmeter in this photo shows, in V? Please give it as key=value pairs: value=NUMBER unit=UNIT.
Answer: value=320 unit=V
